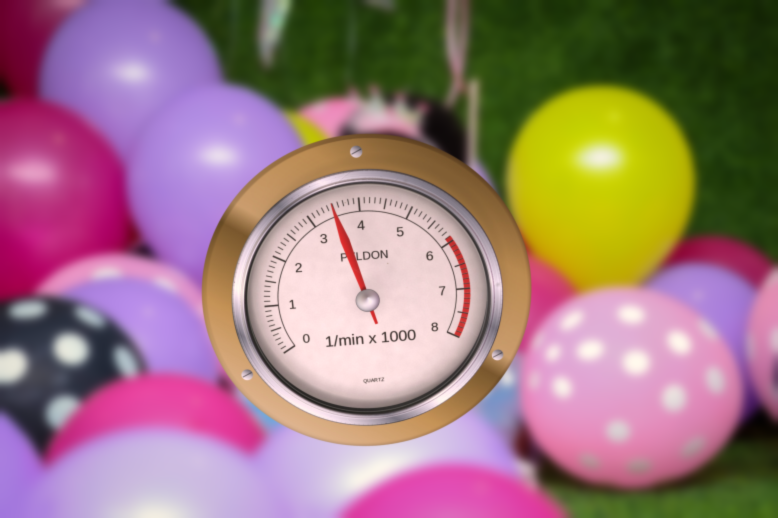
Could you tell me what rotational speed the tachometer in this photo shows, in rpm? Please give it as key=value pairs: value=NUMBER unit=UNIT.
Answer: value=3500 unit=rpm
